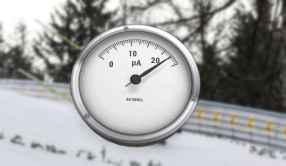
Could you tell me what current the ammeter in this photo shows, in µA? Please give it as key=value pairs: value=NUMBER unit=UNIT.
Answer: value=22.5 unit=µA
